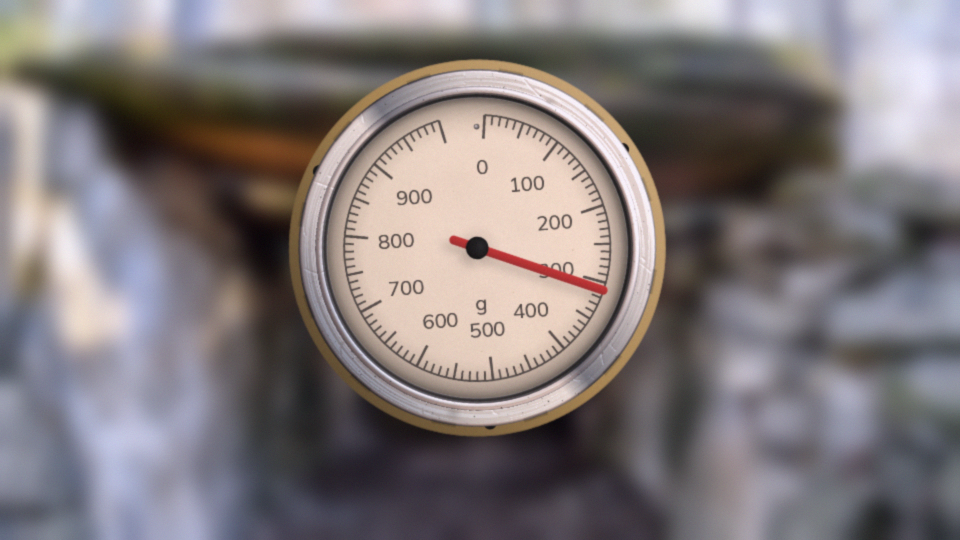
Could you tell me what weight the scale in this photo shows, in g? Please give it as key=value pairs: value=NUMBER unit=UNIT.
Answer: value=310 unit=g
